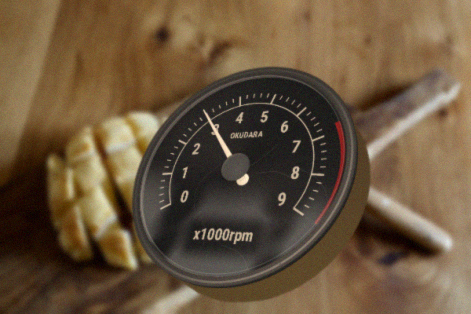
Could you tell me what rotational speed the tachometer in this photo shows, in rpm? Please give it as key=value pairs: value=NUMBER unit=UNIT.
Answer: value=3000 unit=rpm
